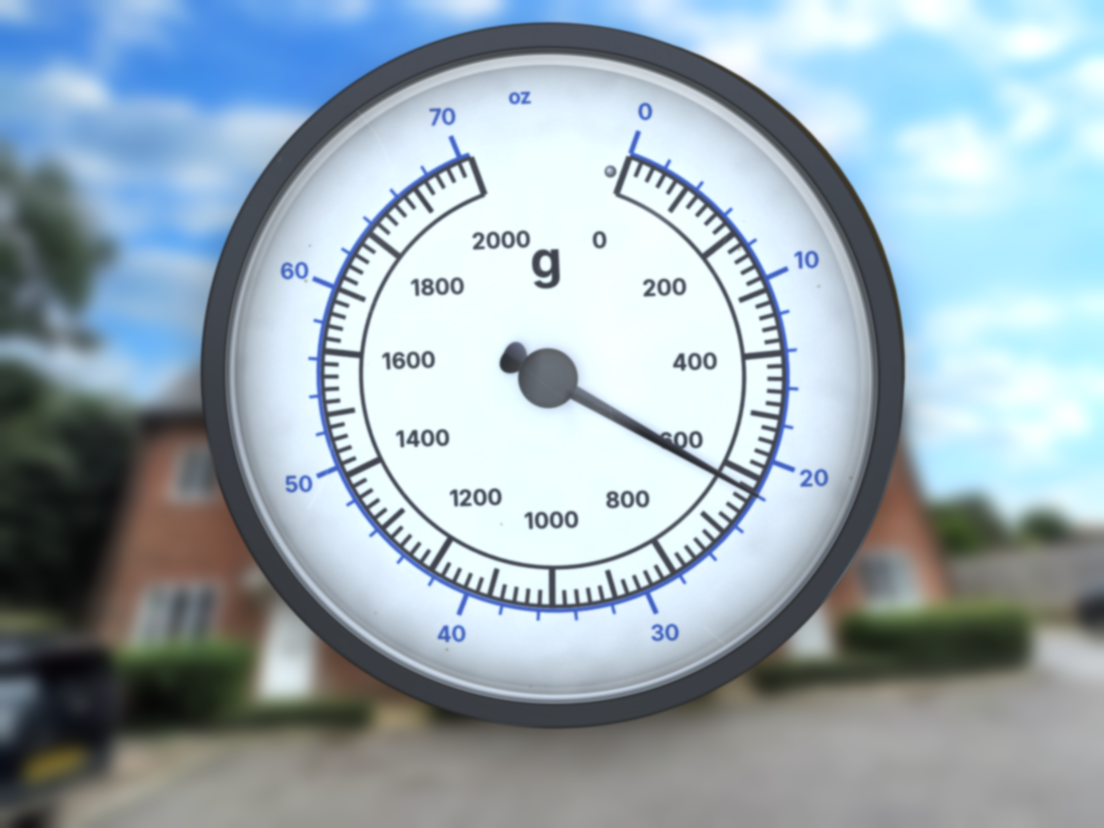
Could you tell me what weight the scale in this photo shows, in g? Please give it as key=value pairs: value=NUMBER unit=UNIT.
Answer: value=620 unit=g
